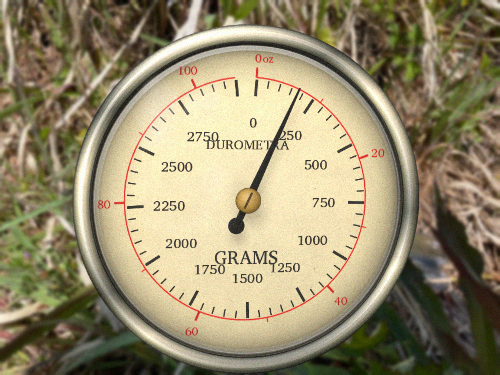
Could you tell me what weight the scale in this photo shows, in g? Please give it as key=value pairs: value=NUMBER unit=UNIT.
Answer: value=175 unit=g
